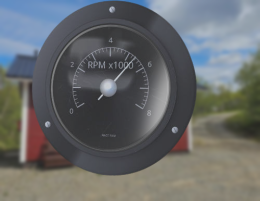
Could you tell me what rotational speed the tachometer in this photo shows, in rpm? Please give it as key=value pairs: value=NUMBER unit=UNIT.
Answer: value=5400 unit=rpm
